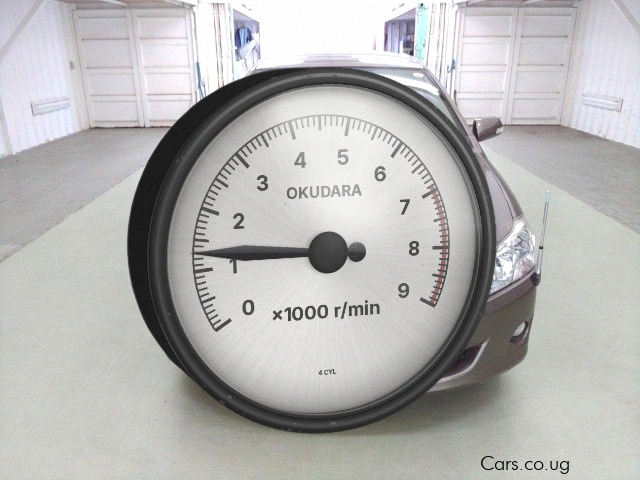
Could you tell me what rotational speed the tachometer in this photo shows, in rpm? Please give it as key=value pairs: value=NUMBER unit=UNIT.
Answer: value=1300 unit=rpm
